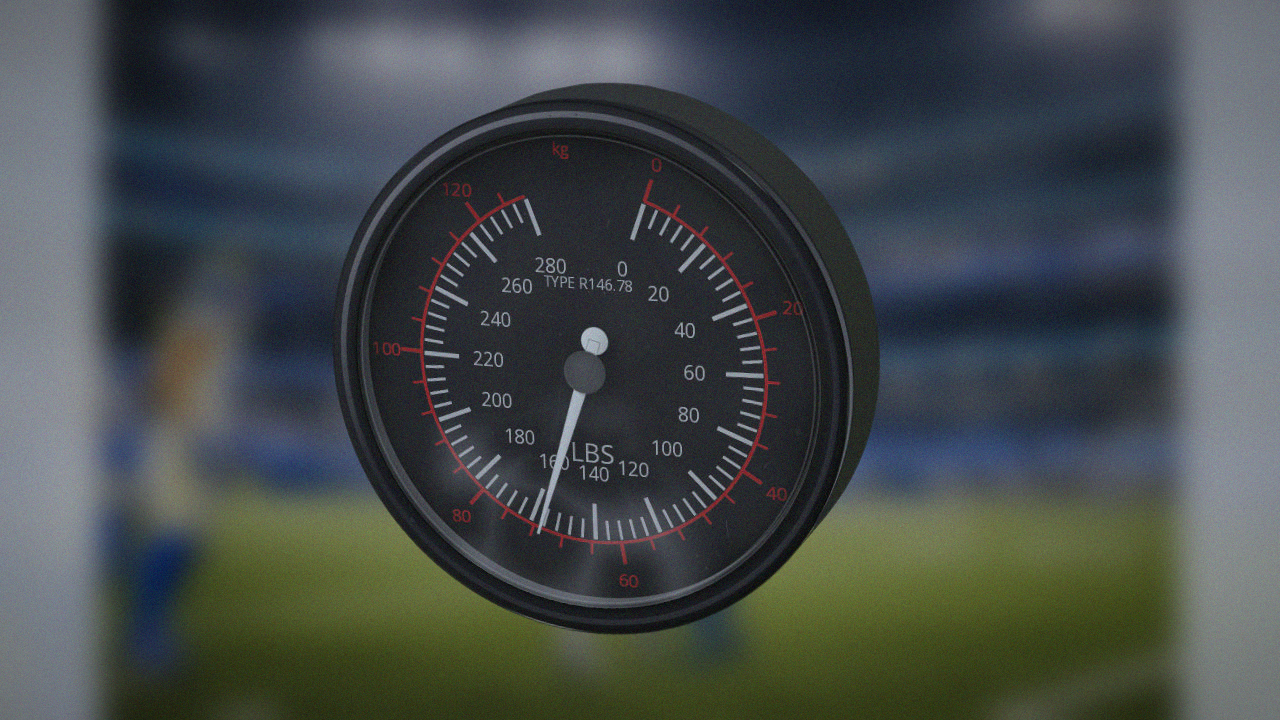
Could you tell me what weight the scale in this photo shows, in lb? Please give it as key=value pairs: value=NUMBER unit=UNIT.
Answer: value=156 unit=lb
